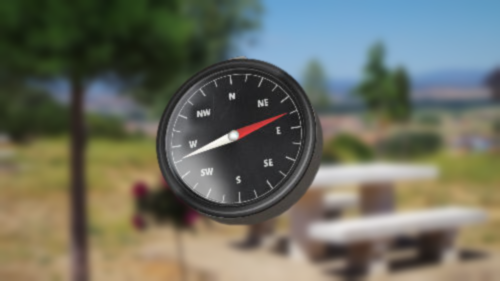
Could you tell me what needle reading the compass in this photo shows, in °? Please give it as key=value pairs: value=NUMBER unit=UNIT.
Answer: value=75 unit=°
